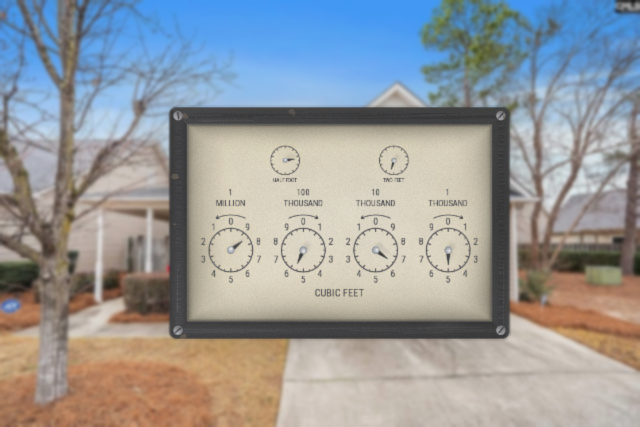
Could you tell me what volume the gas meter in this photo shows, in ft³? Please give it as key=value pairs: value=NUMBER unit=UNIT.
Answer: value=856500 unit=ft³
